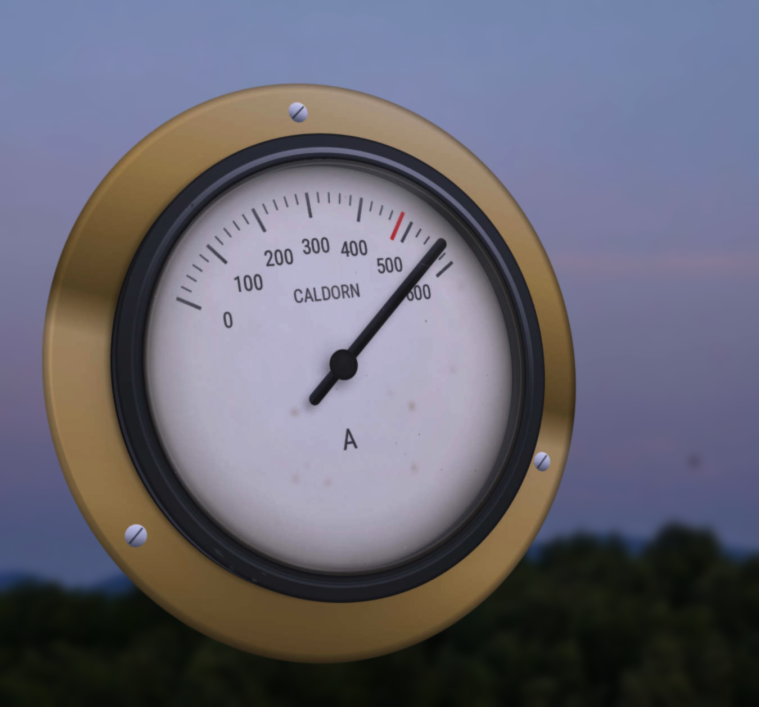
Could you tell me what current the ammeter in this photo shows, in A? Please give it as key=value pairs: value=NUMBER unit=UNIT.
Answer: value=560 unit=A
